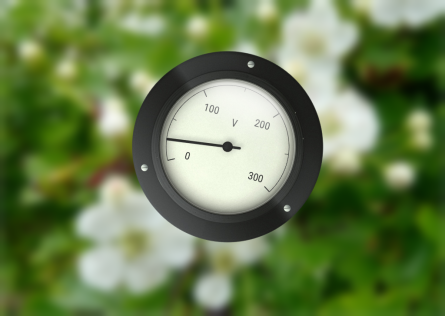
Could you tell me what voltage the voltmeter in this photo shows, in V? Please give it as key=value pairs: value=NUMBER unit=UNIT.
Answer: value=25 unit=V
